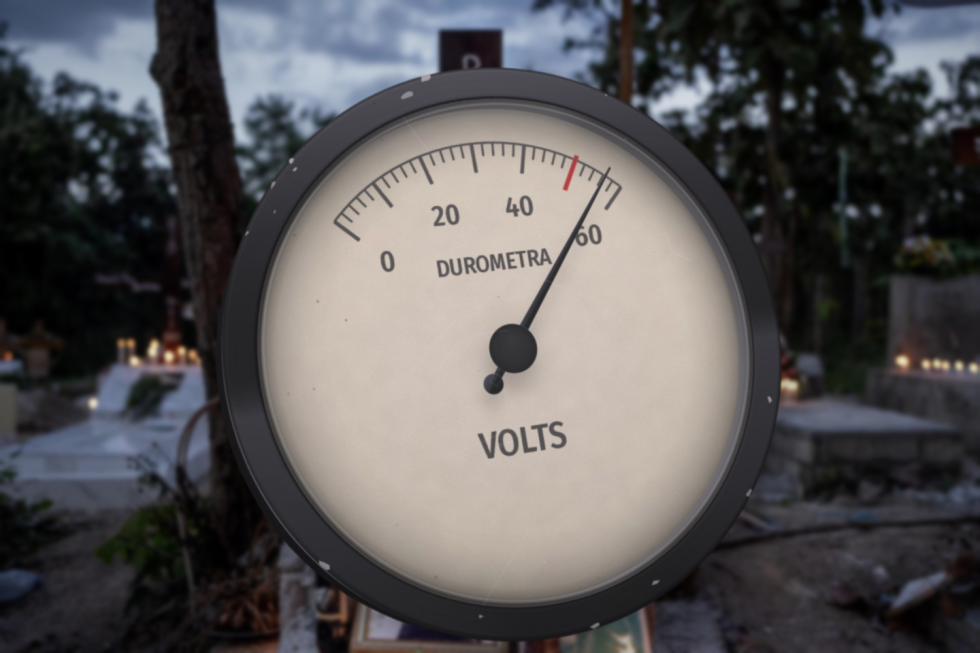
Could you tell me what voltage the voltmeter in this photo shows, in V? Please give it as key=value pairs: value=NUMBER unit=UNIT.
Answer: value=56 unit=V
